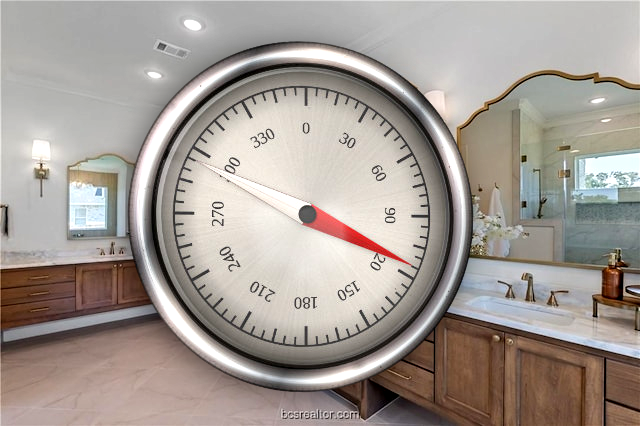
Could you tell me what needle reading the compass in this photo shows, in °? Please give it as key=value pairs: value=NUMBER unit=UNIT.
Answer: value=115 unit=°
